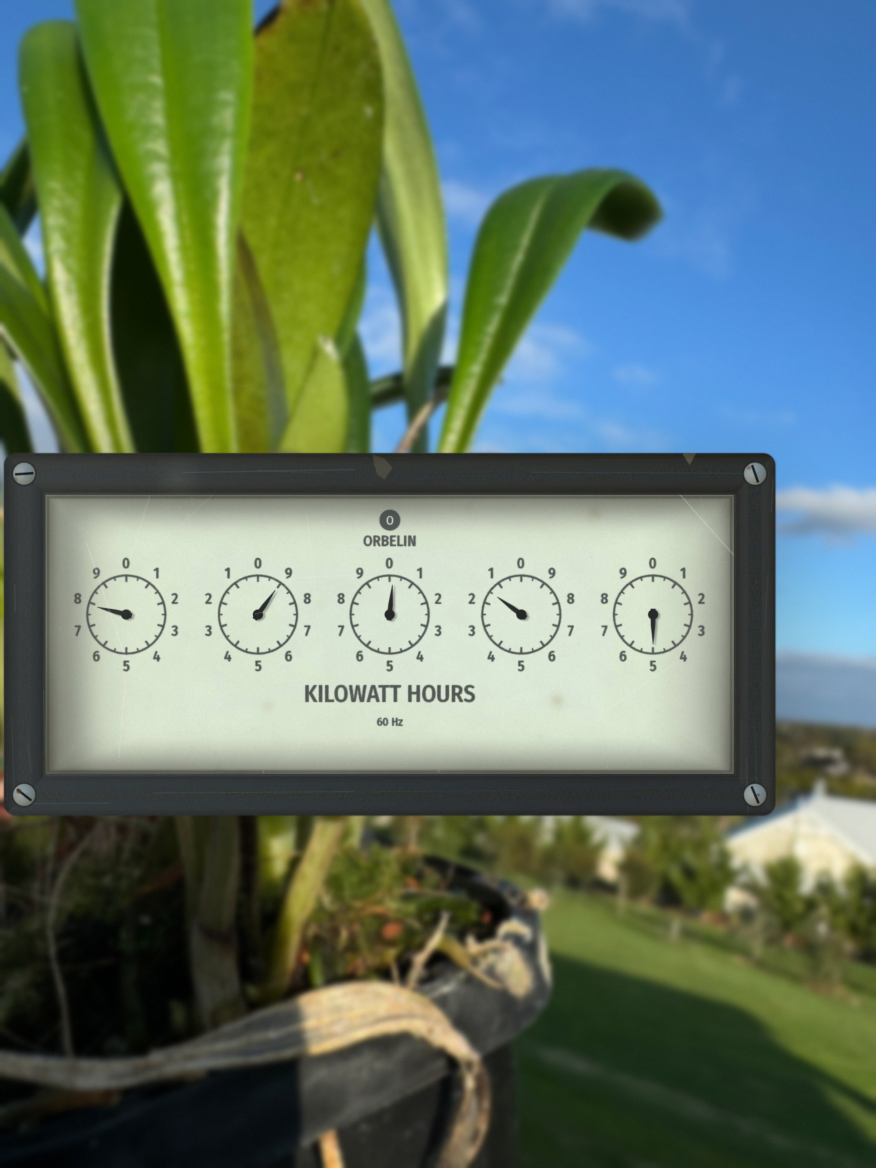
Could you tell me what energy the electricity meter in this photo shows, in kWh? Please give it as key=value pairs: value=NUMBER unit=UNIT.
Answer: value=79015 unit=kWh
